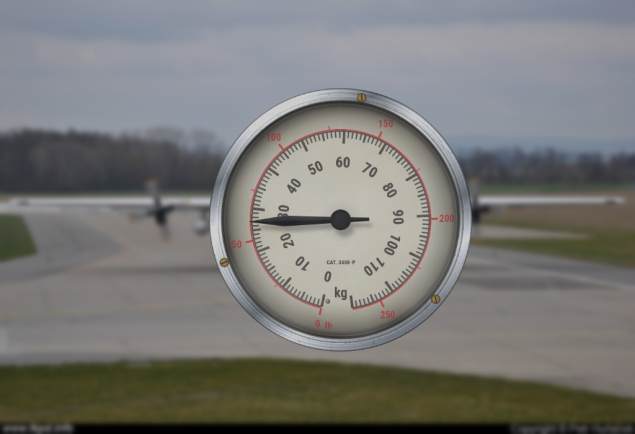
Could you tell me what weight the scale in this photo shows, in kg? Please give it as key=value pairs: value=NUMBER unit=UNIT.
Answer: value=27 unit=kg
